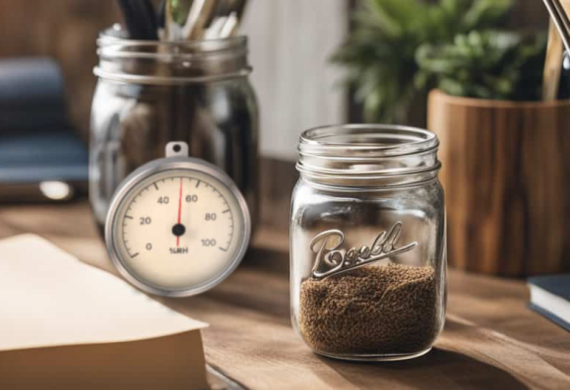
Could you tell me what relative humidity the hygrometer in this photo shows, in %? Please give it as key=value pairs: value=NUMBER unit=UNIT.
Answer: value=52 unit=%
